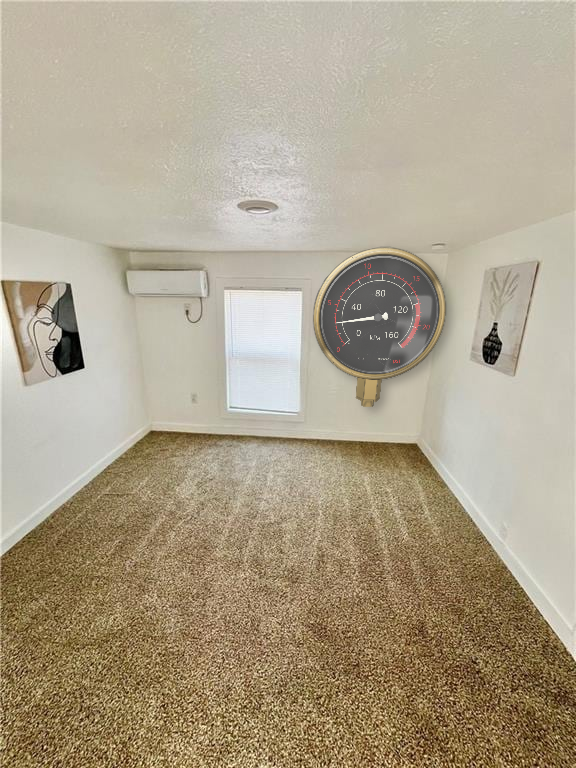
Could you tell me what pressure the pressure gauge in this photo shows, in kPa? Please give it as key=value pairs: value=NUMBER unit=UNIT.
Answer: value=20 unit=kPa
